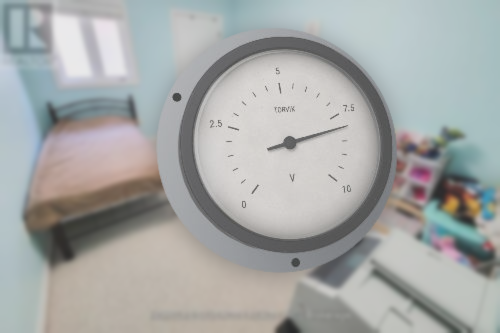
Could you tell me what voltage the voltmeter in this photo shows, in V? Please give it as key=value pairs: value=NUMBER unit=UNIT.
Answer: value=8 unit=V
